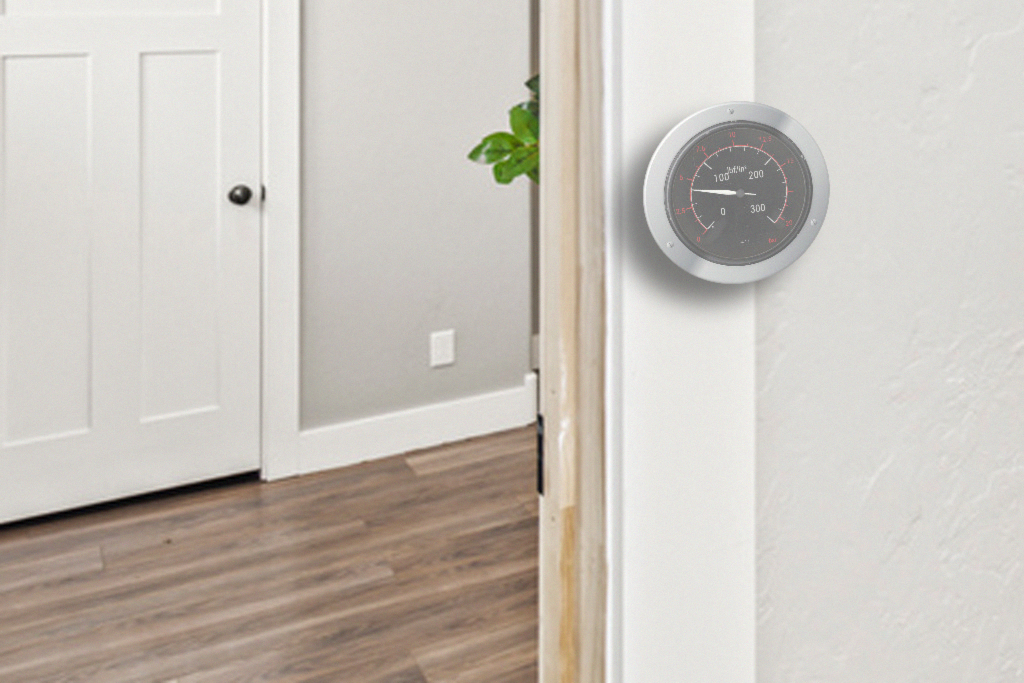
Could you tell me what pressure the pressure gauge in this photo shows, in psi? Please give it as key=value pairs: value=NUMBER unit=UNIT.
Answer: value=60 unit=psi
